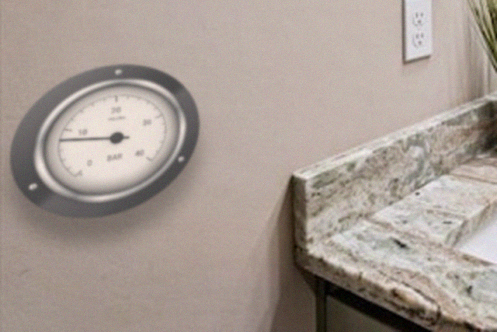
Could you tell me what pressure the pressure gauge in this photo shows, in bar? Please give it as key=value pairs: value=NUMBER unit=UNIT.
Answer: value=8 unit=bar
